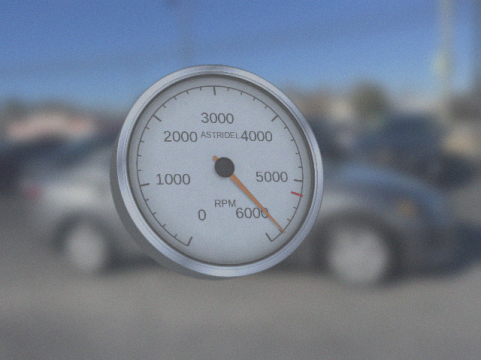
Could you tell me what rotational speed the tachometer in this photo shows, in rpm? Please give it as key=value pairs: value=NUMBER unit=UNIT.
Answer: value=5800 unit=rpm
